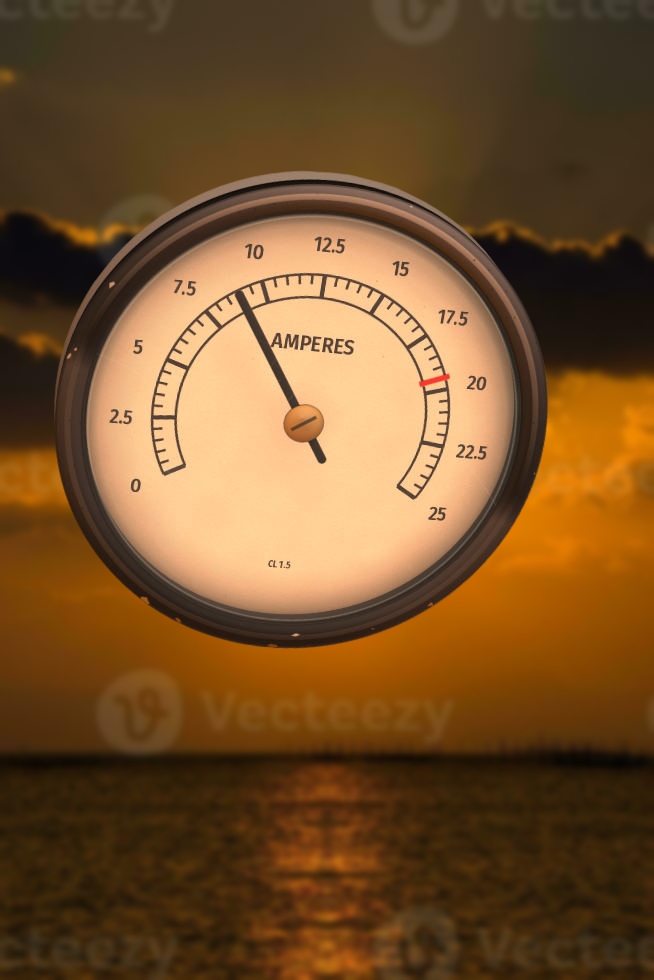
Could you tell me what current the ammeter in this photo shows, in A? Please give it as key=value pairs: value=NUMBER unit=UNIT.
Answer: value=9 unit=A
